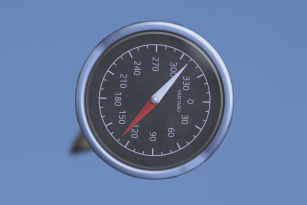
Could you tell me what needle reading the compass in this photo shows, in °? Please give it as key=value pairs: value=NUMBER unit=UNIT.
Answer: value=130 unit=°
